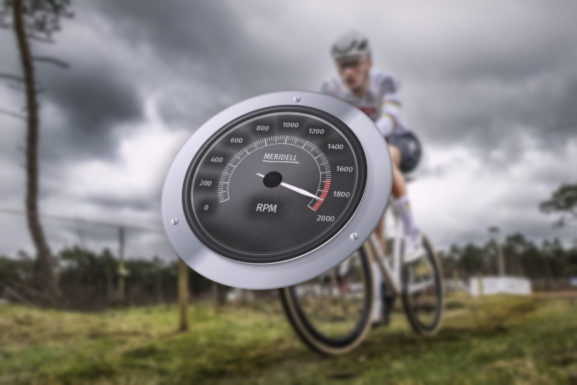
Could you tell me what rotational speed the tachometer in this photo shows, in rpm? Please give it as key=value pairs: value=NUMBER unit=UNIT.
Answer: value=1900 unit=rpm
